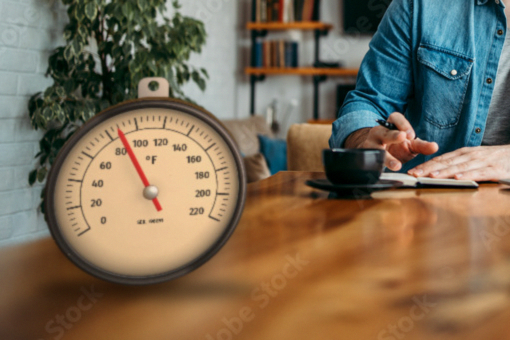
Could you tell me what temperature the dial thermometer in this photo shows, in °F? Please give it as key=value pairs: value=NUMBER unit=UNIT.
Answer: value=88 unit=°F
